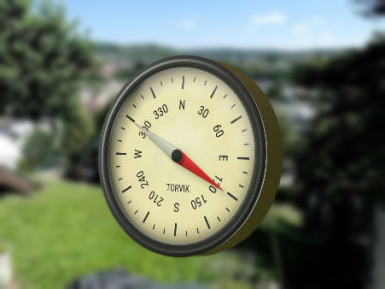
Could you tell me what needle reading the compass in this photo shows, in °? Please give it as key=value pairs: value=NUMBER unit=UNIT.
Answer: value=120 unit=°
